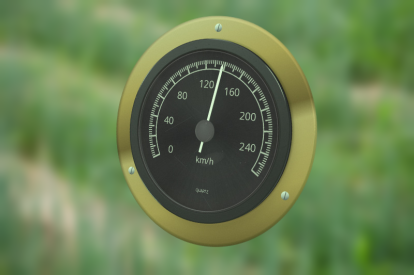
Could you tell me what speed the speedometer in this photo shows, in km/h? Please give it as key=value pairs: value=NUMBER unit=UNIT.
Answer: value=140 unit=km/h
